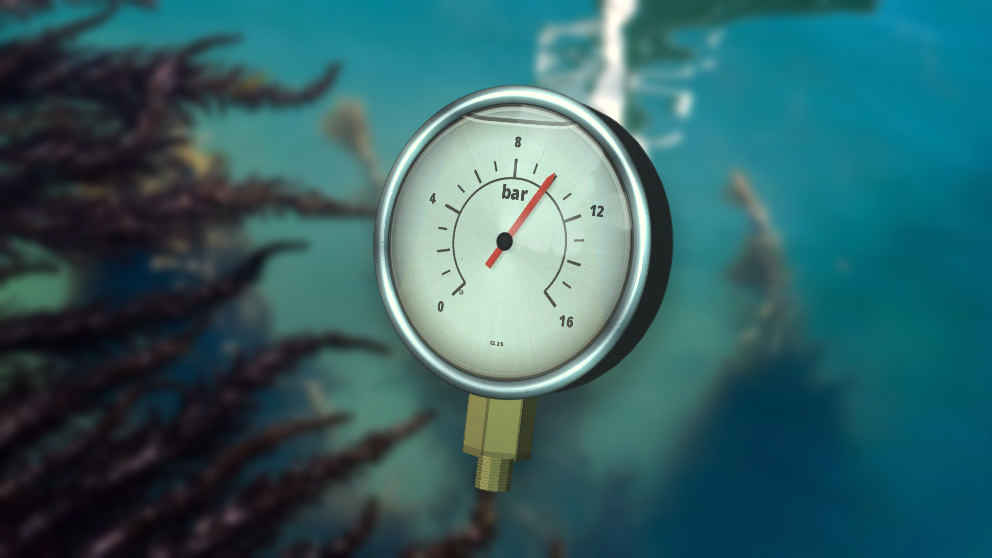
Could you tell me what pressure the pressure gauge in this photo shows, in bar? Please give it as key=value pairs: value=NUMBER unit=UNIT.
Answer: value=10 unit=bar
